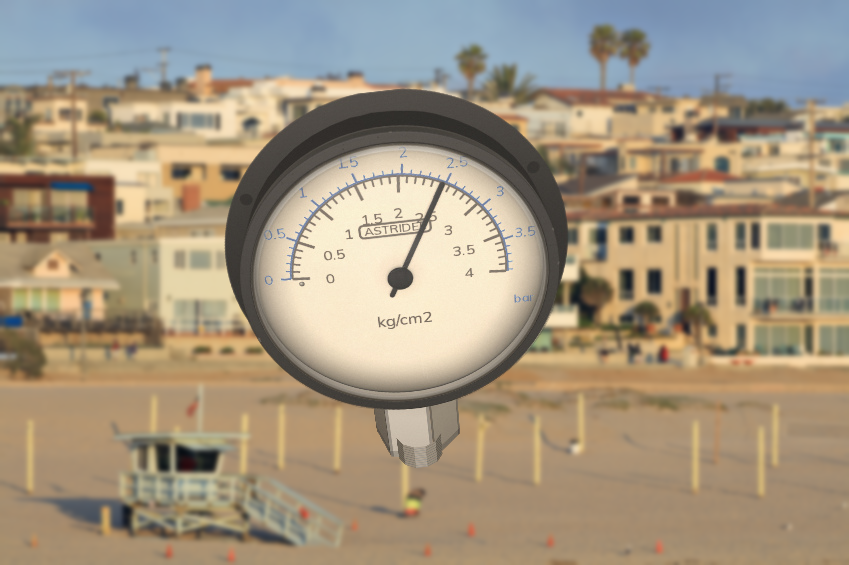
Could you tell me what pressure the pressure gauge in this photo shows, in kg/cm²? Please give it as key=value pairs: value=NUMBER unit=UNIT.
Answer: value=2.5 unit=kg/cm²
